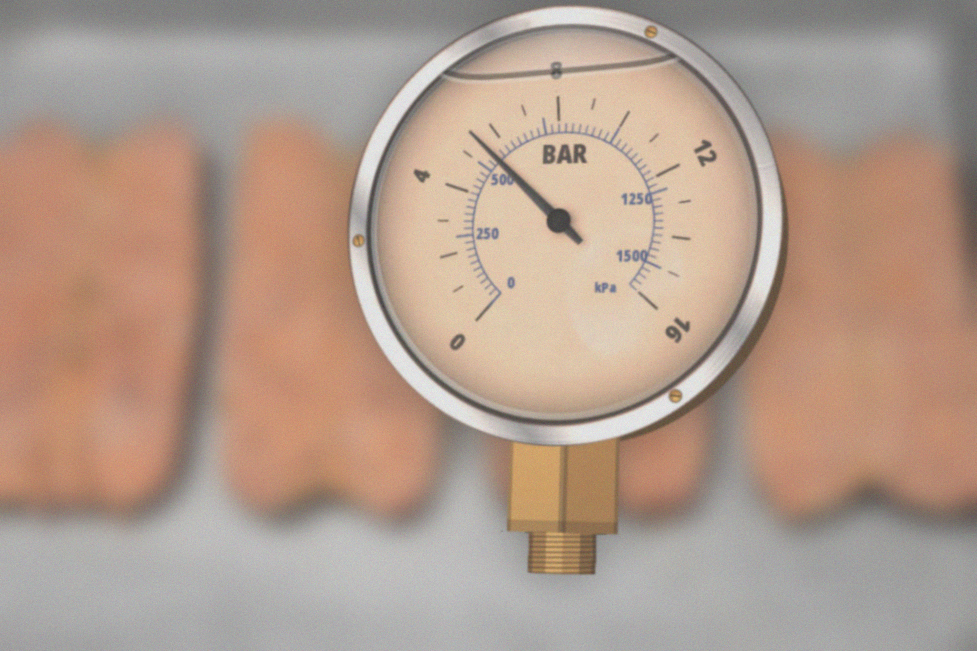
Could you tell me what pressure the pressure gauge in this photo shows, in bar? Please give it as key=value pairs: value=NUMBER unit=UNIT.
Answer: value=5.5 unit=bar
